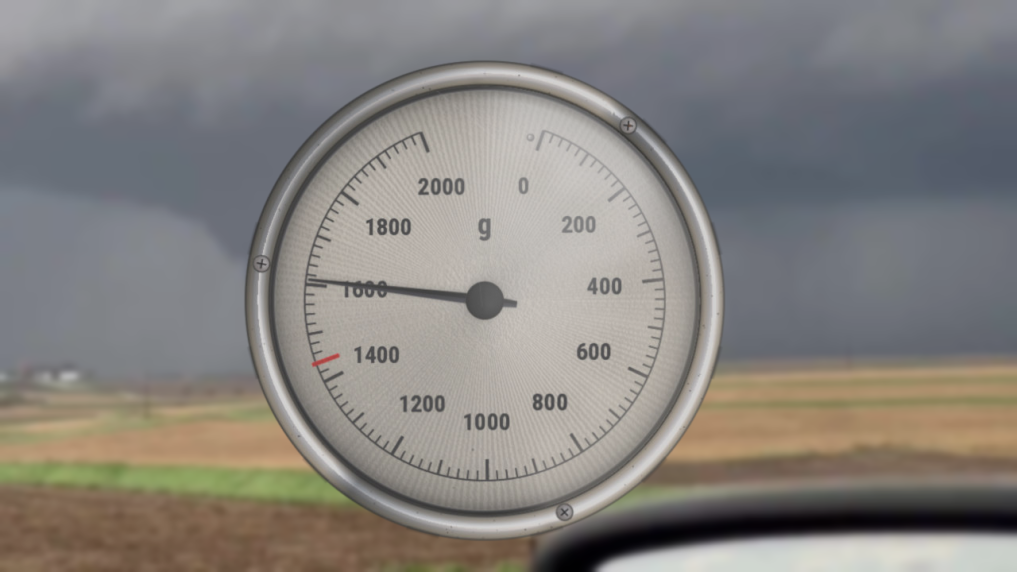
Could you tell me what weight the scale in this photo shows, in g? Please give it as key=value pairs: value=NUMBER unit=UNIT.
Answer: value=1610 unit=g
